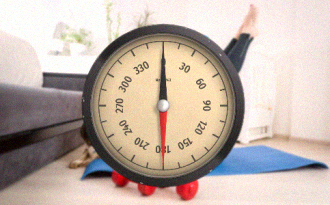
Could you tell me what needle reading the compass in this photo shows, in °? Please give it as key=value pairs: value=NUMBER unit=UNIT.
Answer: value=180 unit=°
